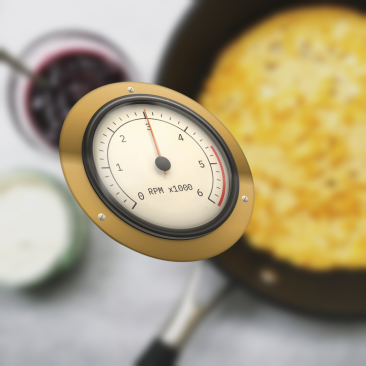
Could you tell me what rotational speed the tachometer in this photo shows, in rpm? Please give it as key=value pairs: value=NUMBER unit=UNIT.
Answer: value=3000 unit=rpm
